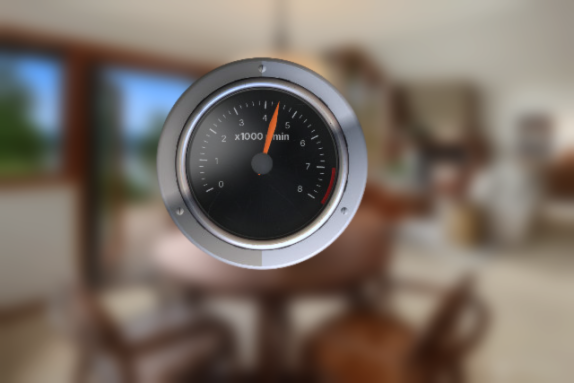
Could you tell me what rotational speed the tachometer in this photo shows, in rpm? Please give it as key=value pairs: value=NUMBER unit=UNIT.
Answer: value=4400 unit=rpm
